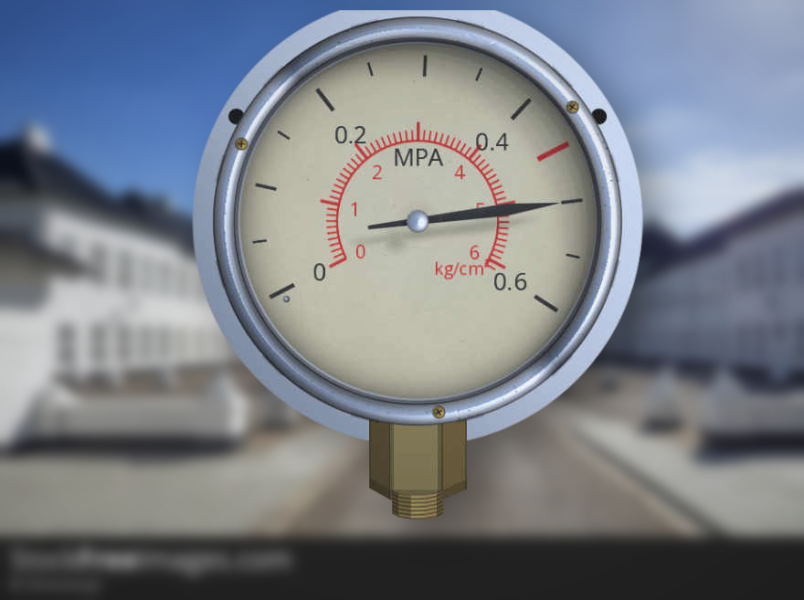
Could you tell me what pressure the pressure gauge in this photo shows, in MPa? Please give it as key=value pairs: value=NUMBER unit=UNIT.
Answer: value=0.5 unit=MPa
